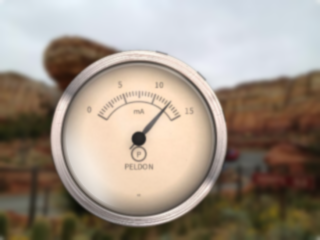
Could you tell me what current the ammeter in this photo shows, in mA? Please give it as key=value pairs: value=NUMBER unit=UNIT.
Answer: value=12.5 unit=mA
